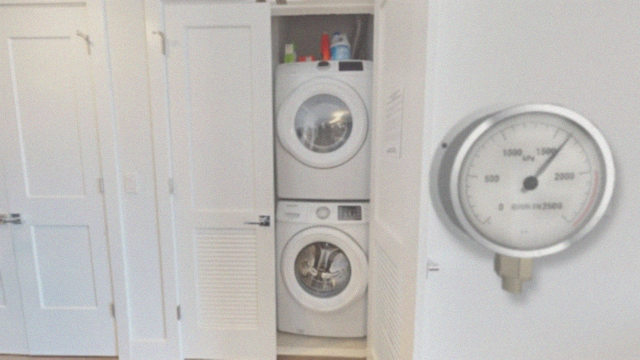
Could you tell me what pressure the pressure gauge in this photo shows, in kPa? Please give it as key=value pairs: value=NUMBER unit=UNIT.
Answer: value=1600 unit=kPa
